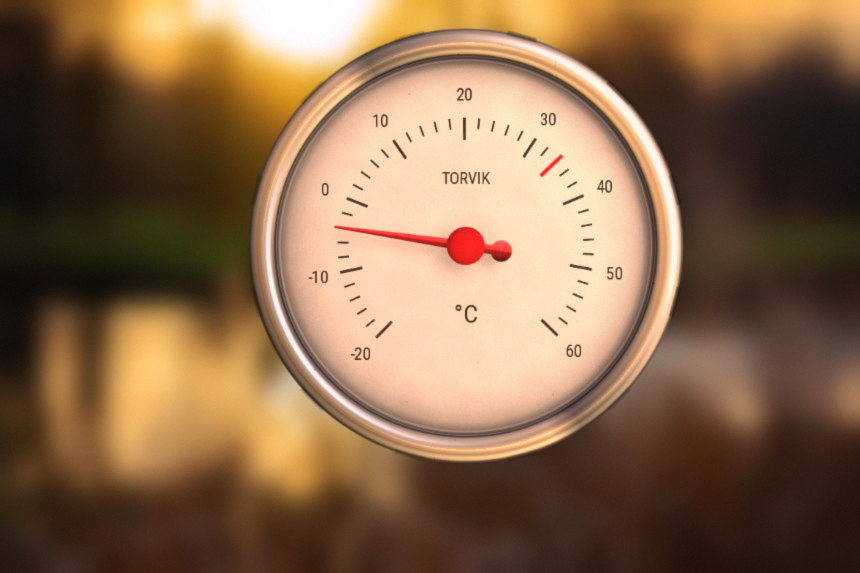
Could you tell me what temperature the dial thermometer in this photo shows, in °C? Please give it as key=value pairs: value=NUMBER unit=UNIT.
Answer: value=-4 unit=°C
